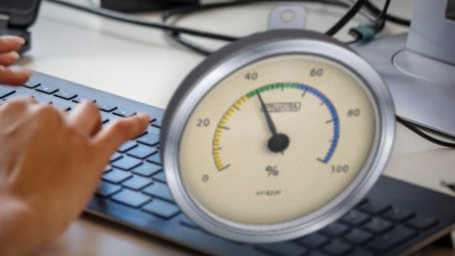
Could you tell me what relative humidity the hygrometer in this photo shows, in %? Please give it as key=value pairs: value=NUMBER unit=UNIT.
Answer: value=40 unit=%
